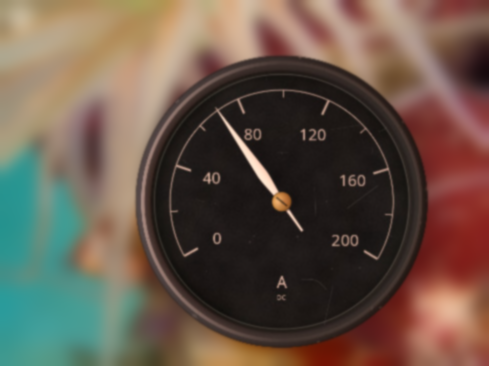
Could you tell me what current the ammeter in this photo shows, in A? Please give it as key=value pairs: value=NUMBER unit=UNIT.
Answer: value=70 unit=A
